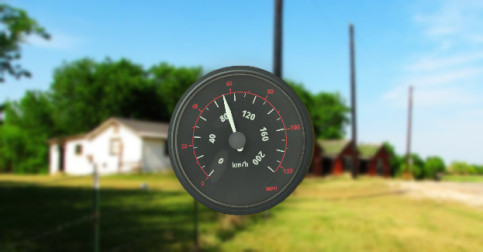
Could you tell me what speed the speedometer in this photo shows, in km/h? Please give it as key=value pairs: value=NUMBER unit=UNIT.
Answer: value=90 unit=km/h
